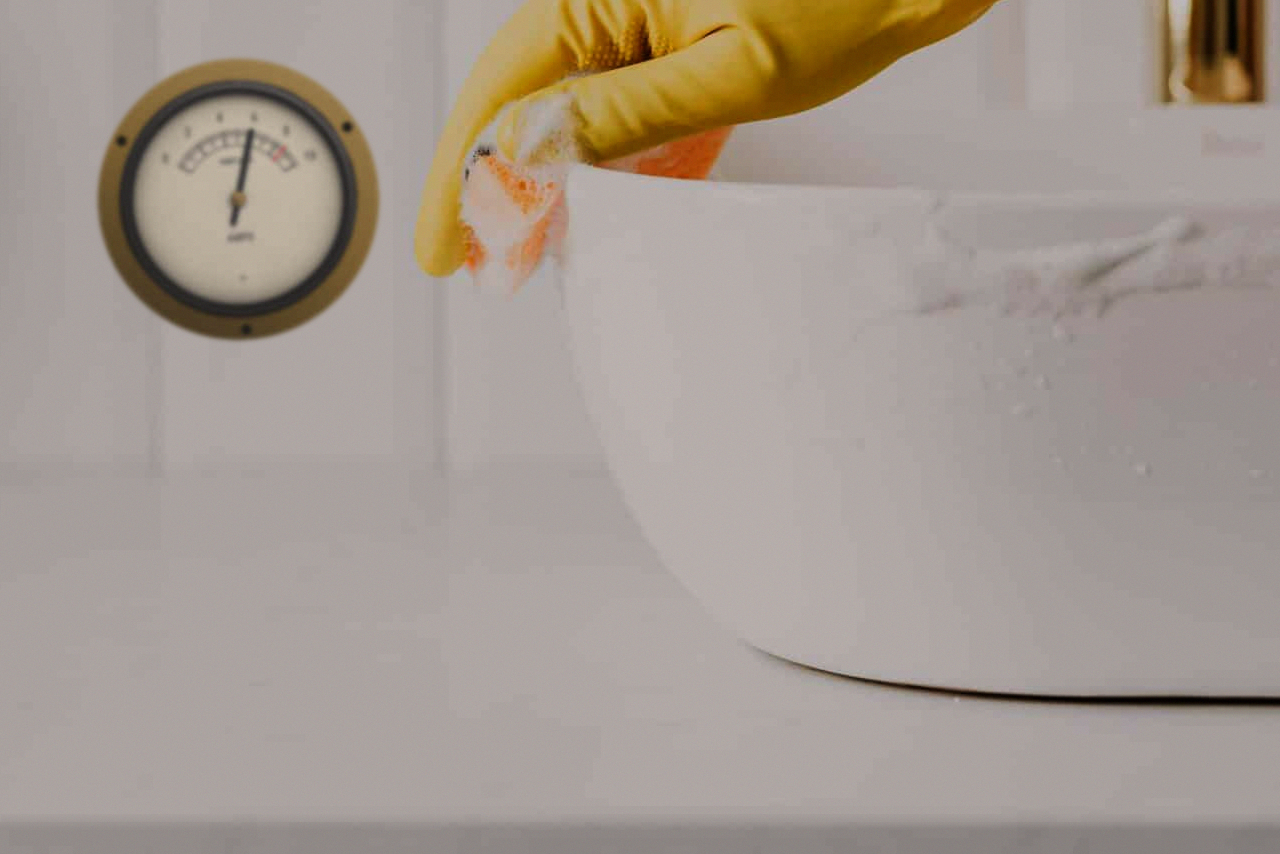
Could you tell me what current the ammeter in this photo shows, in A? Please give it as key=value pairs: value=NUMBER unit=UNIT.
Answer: value=6 unit=A
